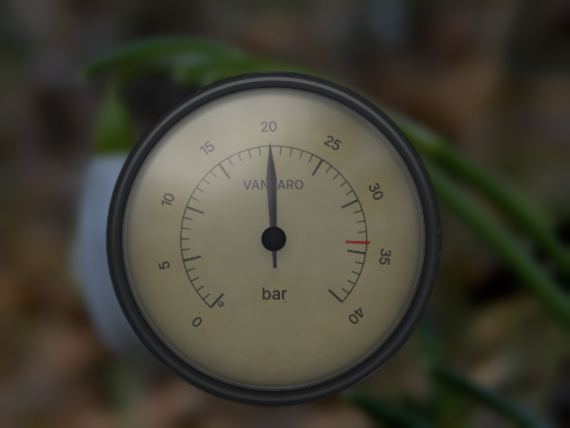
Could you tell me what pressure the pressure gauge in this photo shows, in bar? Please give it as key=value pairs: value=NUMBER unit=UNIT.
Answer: value=20 unit=bar
